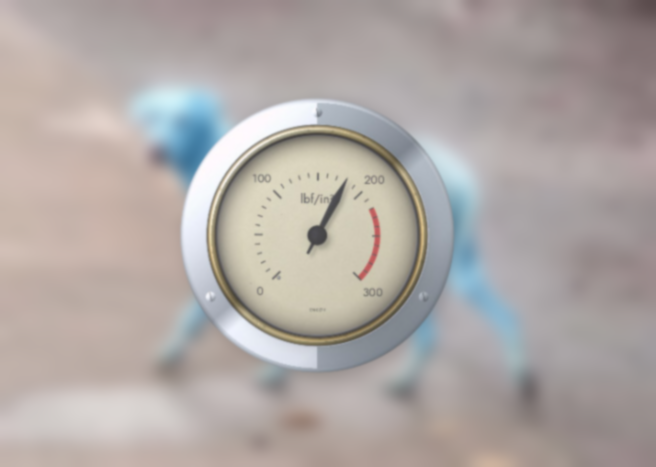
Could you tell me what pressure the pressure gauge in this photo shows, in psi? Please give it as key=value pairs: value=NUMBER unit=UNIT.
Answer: value=180 unit=psi
